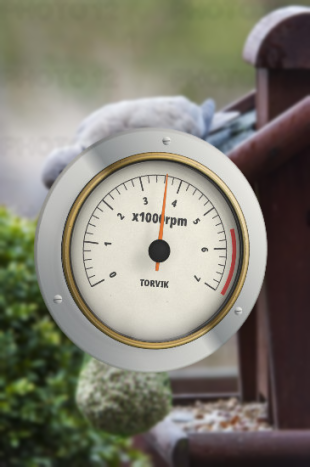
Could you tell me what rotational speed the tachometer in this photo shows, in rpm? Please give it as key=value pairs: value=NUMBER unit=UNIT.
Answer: value=3600 unit=rpm
